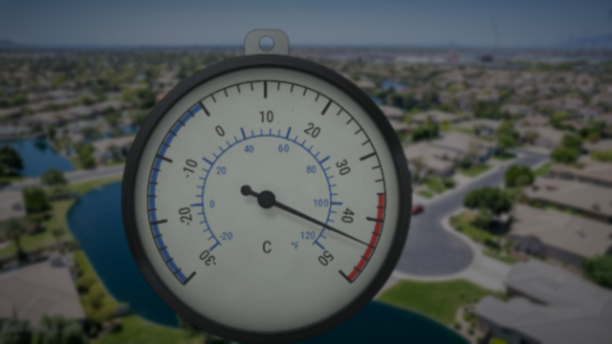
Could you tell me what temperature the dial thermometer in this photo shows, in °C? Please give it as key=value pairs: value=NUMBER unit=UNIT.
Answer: value=44 unit=°C
